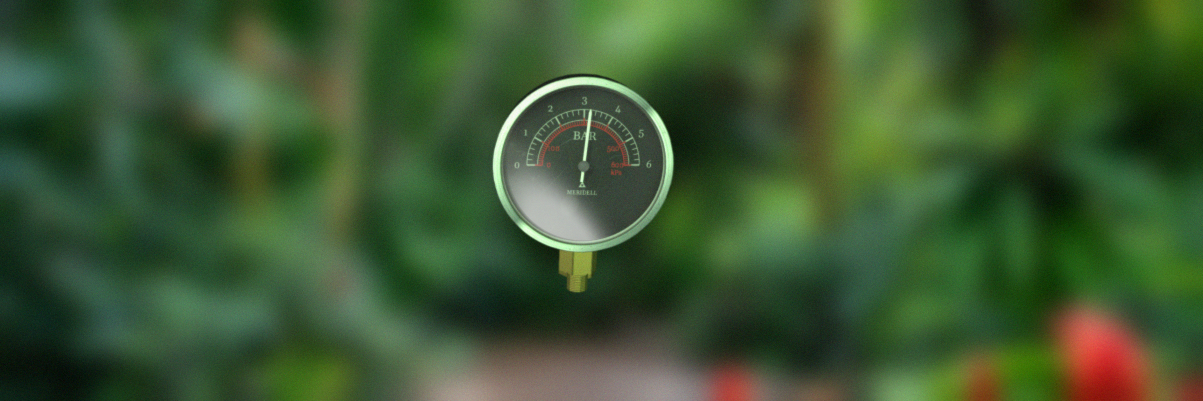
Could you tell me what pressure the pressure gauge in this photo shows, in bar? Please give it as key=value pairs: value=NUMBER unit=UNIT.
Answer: value=3.2 unit=bar
